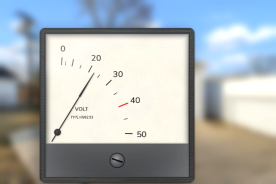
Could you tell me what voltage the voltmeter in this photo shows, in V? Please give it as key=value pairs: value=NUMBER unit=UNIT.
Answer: value=22.5 unit=V
